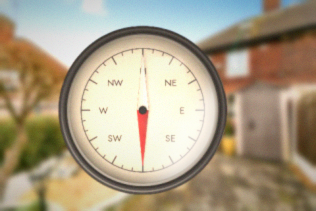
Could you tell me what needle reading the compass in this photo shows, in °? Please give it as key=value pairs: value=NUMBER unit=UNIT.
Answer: value=180 unit=°
